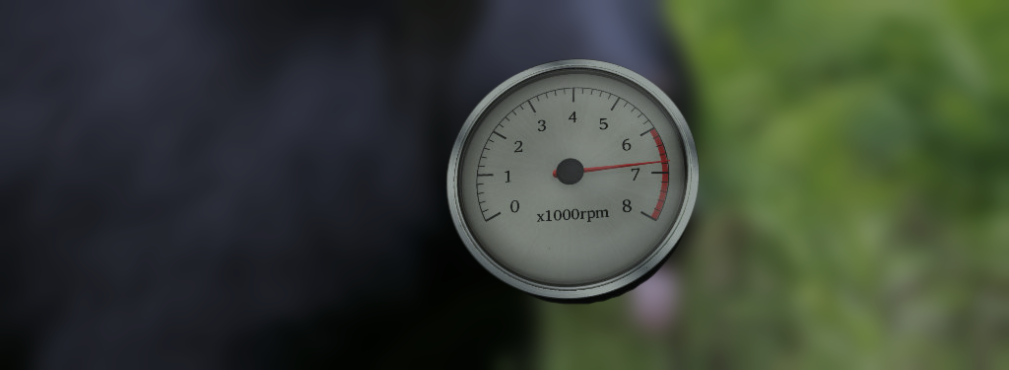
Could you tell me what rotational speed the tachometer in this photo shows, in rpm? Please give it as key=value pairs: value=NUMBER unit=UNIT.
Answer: value=6800 unit=rpm
